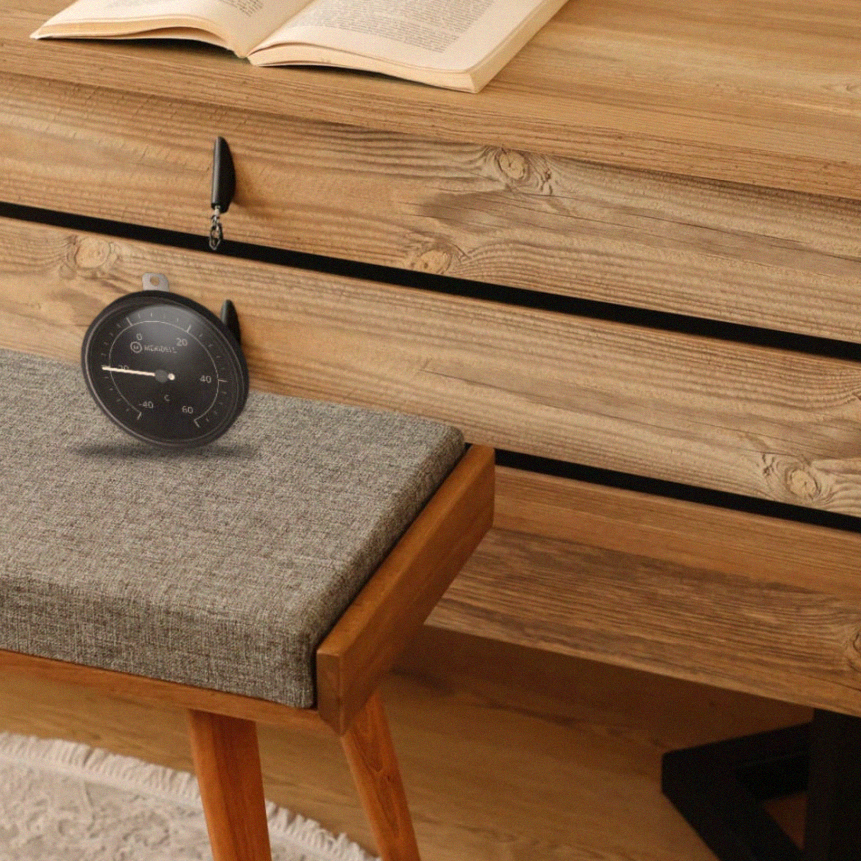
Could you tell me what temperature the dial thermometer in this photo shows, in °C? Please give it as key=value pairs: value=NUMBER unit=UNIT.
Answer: value=-20 unit=°C
